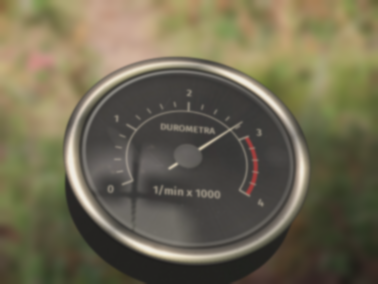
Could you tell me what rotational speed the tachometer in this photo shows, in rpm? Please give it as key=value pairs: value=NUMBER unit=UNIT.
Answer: value=2800 unit=rpm
